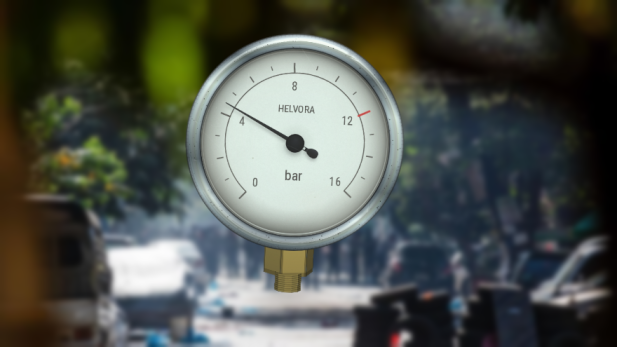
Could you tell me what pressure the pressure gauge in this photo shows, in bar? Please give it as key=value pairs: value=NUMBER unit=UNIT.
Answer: value=4.5 unit=bar
